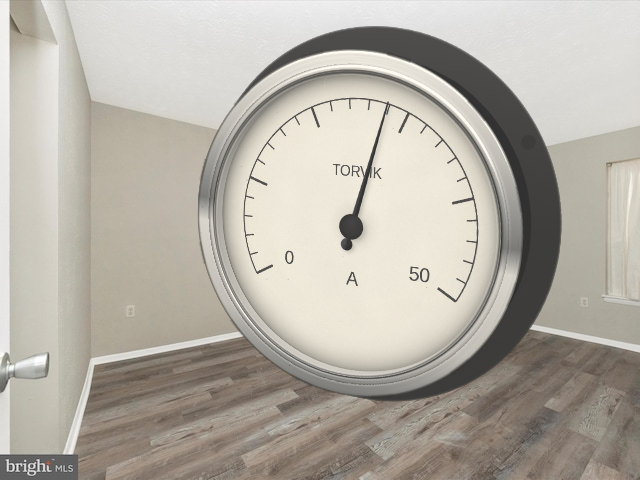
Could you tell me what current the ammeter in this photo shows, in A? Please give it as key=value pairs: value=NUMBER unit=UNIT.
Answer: value=28 unit=A
